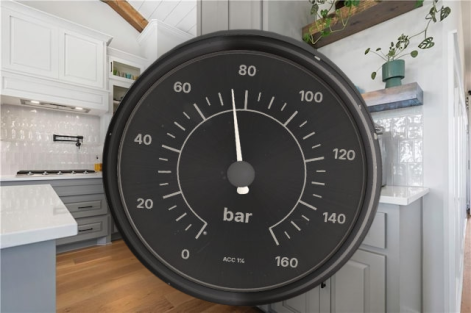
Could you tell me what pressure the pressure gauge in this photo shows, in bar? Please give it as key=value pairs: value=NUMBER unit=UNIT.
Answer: value=75 unit=bar
